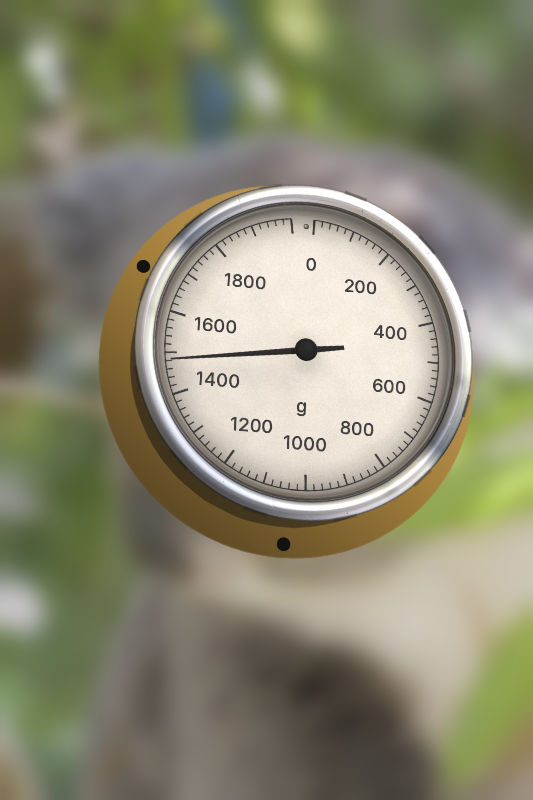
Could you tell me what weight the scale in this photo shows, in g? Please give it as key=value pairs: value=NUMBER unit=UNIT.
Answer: value=1480 unit=g
